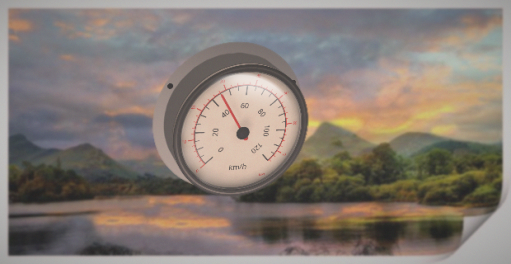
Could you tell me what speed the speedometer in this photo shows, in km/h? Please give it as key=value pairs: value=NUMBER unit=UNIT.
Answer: value=45 unit=km/h
